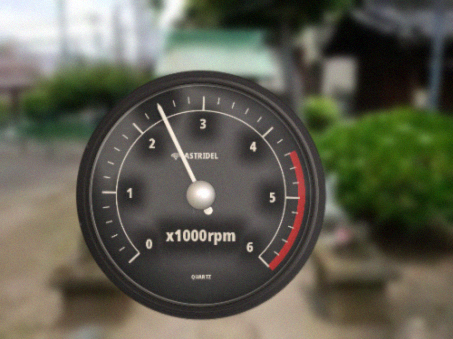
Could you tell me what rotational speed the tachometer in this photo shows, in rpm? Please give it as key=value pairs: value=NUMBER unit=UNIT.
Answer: value=2400 unit=rpm
